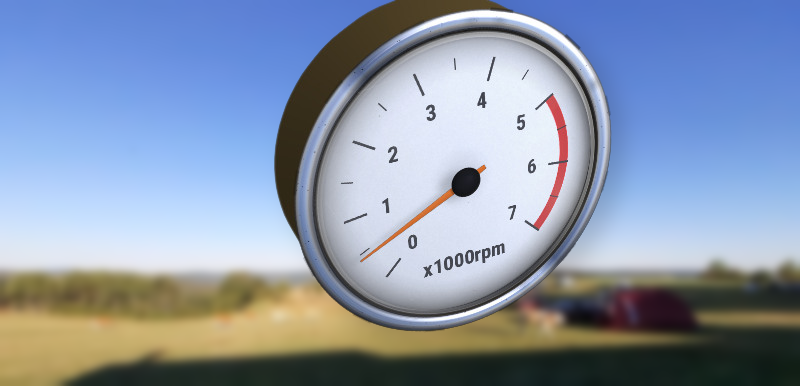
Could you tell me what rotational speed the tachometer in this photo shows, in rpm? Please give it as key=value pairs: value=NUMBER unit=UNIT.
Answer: value=500 unit=rpm
